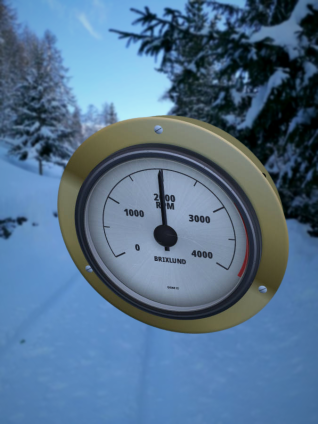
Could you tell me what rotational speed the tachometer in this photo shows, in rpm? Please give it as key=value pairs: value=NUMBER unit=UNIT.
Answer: value=2000 unit=rpm
